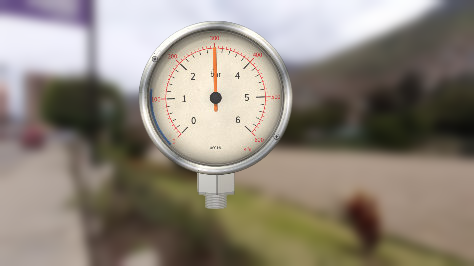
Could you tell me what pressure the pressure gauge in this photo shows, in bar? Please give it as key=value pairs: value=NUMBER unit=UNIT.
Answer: value=3 unit=bar
